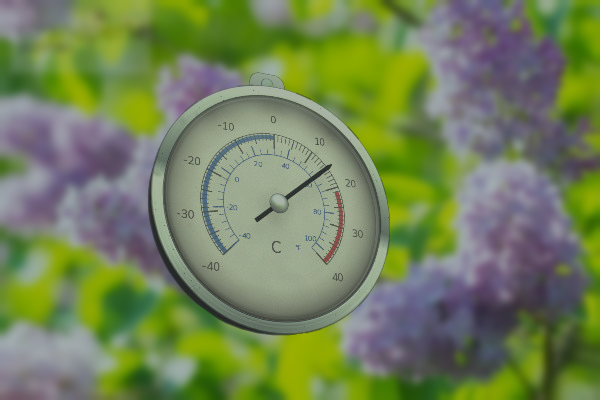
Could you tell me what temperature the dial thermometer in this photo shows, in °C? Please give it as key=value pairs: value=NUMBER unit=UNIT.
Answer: value=15 unit=°C
